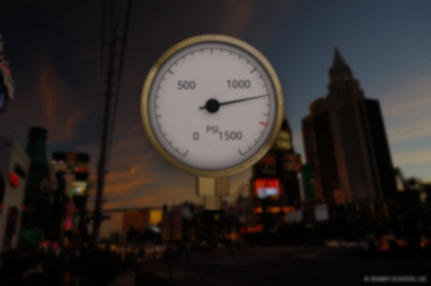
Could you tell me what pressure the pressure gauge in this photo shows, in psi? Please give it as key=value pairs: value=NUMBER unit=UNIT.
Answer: value=1150 unit=psi
